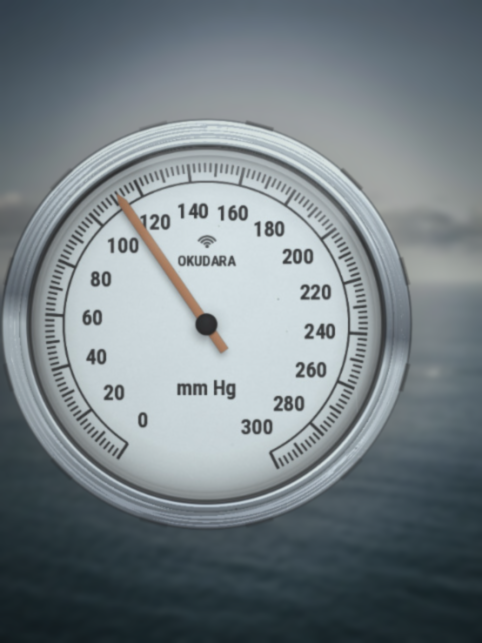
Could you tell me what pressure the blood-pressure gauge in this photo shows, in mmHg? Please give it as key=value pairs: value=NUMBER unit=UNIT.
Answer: value=112 unit=mmHg
